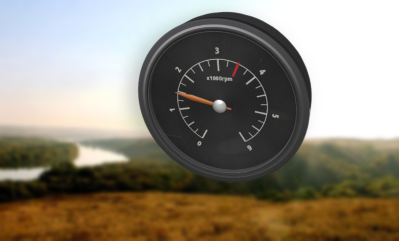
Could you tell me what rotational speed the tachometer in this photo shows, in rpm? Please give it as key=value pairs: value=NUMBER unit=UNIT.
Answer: value=1500 unit=rpm
